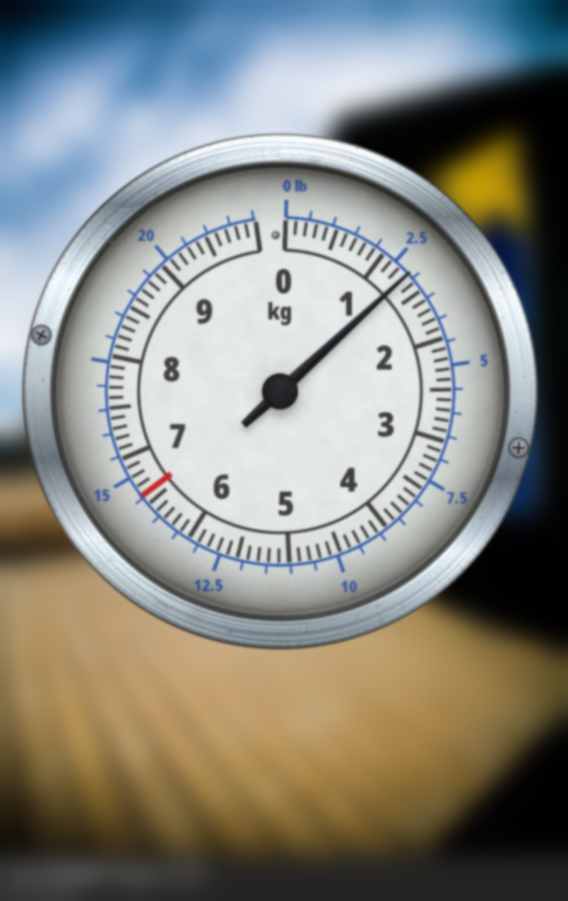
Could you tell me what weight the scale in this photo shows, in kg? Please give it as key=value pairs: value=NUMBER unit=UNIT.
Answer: value=1.3 unit=kg
